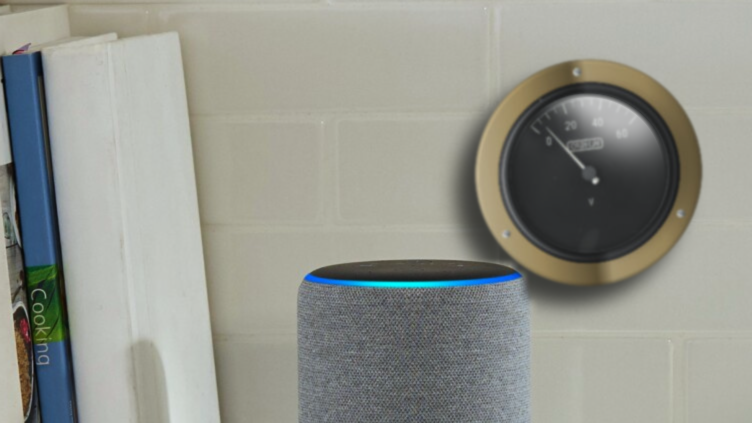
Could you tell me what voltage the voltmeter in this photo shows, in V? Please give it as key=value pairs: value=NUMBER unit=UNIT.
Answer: value=5 unit=V
